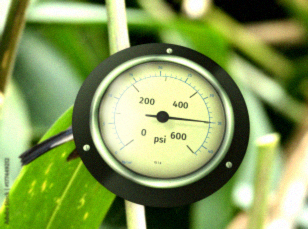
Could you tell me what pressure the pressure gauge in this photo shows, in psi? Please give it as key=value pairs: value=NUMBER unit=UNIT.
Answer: value=500 unit=psi
